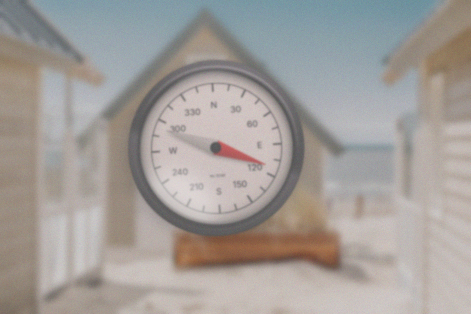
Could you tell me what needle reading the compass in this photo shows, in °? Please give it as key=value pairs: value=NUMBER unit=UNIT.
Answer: value=112.5 unit=°
